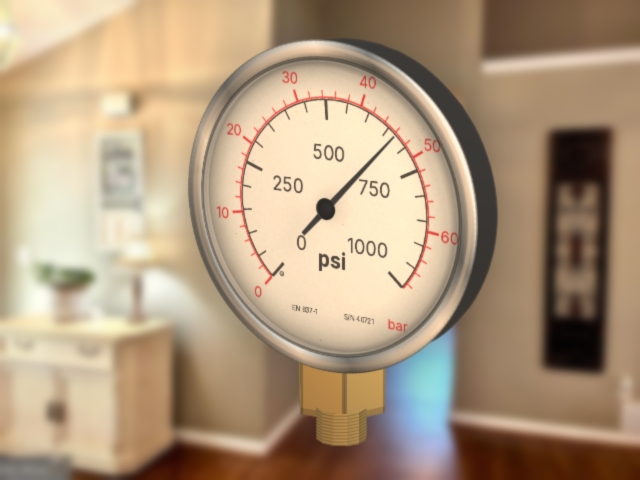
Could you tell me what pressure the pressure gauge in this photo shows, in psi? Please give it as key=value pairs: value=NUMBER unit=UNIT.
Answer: value=675 unit=psi
